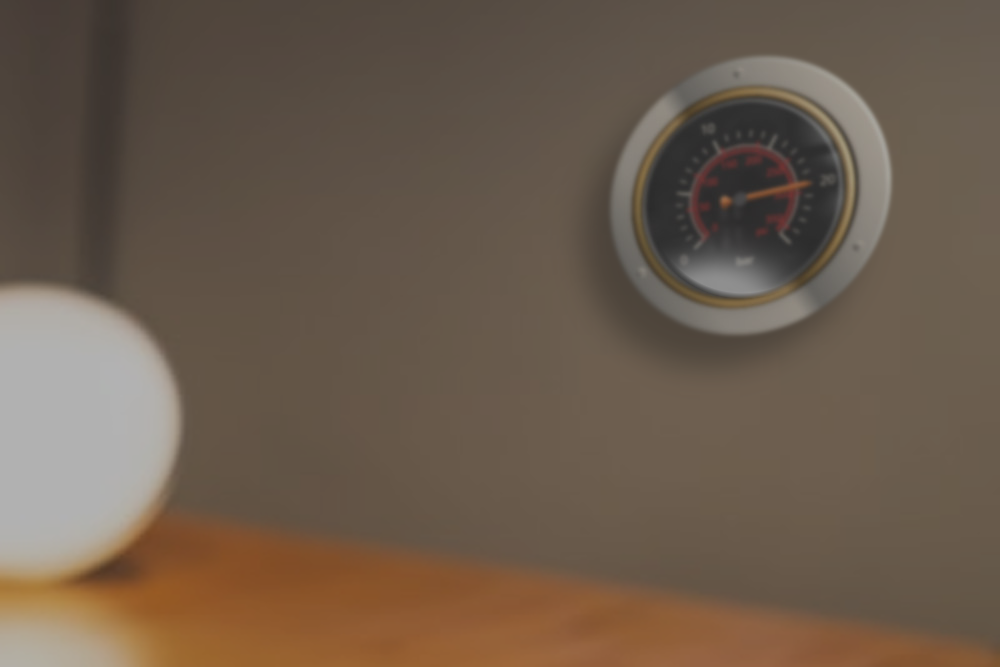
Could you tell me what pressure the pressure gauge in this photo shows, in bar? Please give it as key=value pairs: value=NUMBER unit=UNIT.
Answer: value=20 unit=bar
